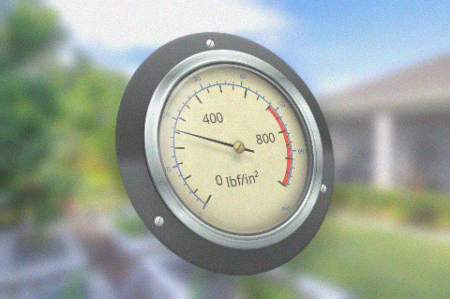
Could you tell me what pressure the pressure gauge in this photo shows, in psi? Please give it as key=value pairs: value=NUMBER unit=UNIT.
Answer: value=250 unit=psi
